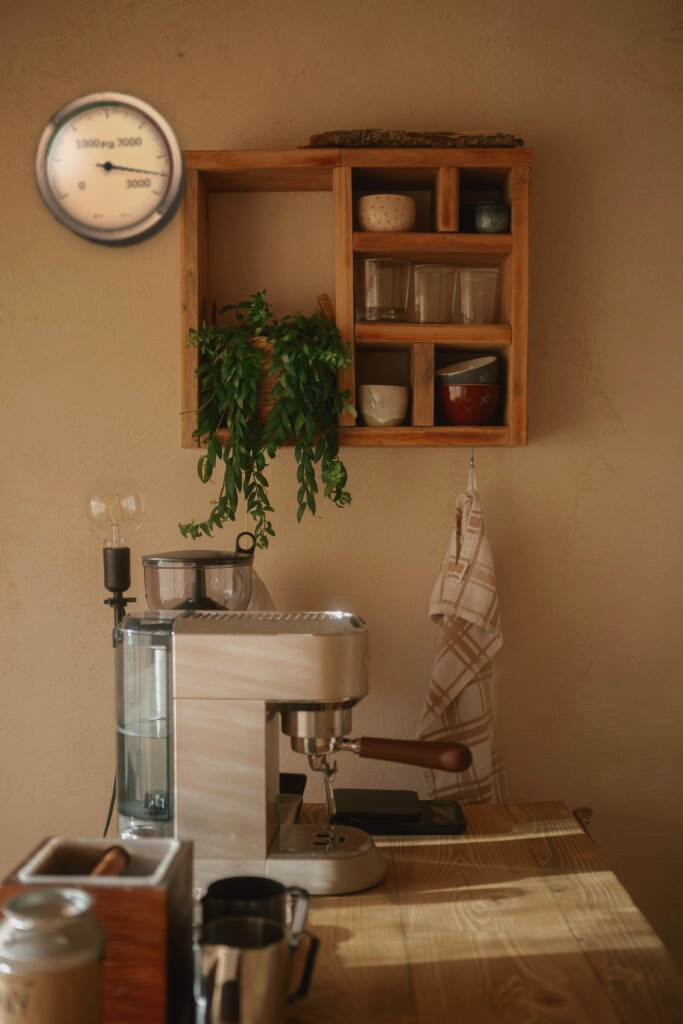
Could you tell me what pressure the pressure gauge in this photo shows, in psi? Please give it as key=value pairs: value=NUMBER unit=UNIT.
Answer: value=2750 unit=psi
